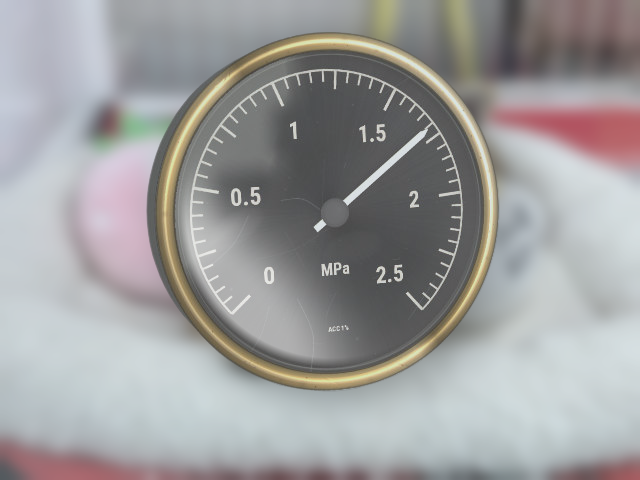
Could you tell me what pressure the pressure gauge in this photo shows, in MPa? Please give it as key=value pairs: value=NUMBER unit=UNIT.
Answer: value=1.7 unit=MPa
